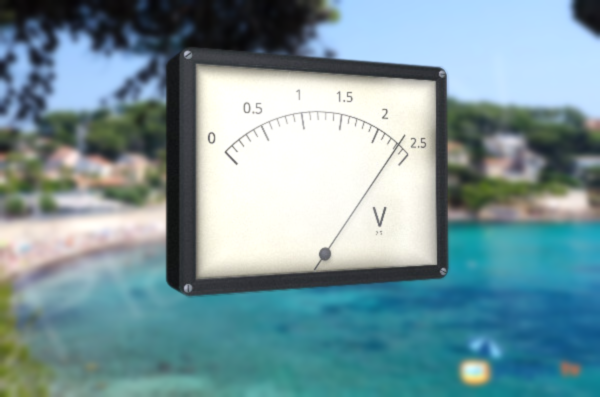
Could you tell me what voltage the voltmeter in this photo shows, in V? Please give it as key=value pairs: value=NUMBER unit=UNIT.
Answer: value=2.3 unit=V
